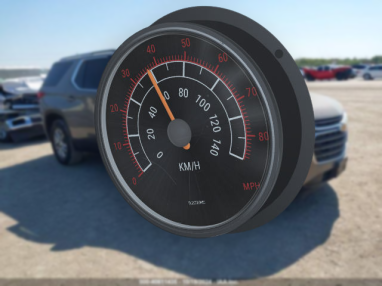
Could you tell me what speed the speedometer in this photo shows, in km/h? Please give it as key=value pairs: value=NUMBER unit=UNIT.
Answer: value=60 unit=km/h
